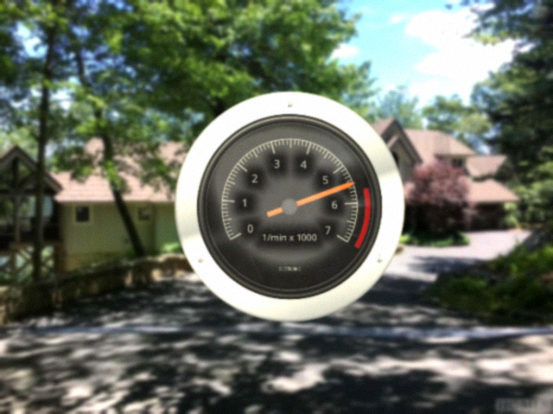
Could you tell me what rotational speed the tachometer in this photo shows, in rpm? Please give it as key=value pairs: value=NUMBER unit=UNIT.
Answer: value=5500 unit=rpm
